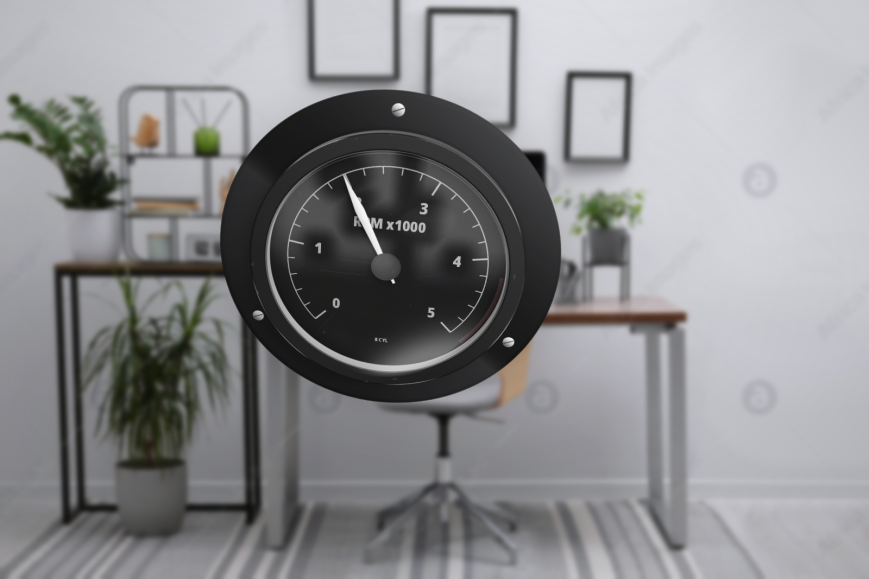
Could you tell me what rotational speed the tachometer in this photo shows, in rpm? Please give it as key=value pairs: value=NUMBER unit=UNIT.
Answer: value=2000 unit=rpm
